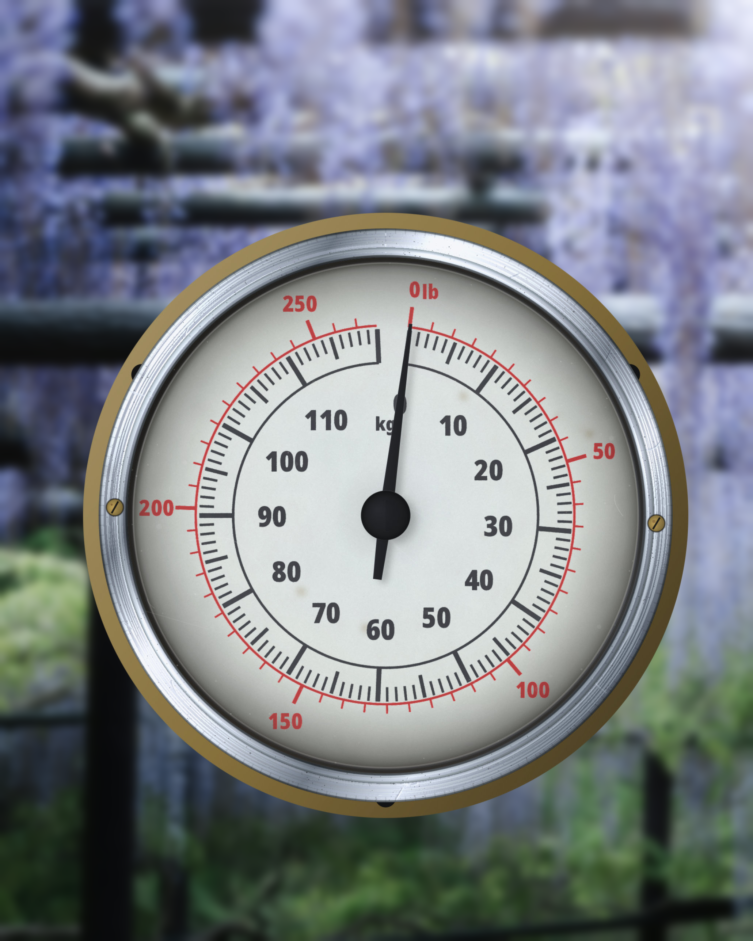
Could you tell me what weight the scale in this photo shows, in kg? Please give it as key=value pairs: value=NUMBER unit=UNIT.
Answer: value=0 unit=kg
